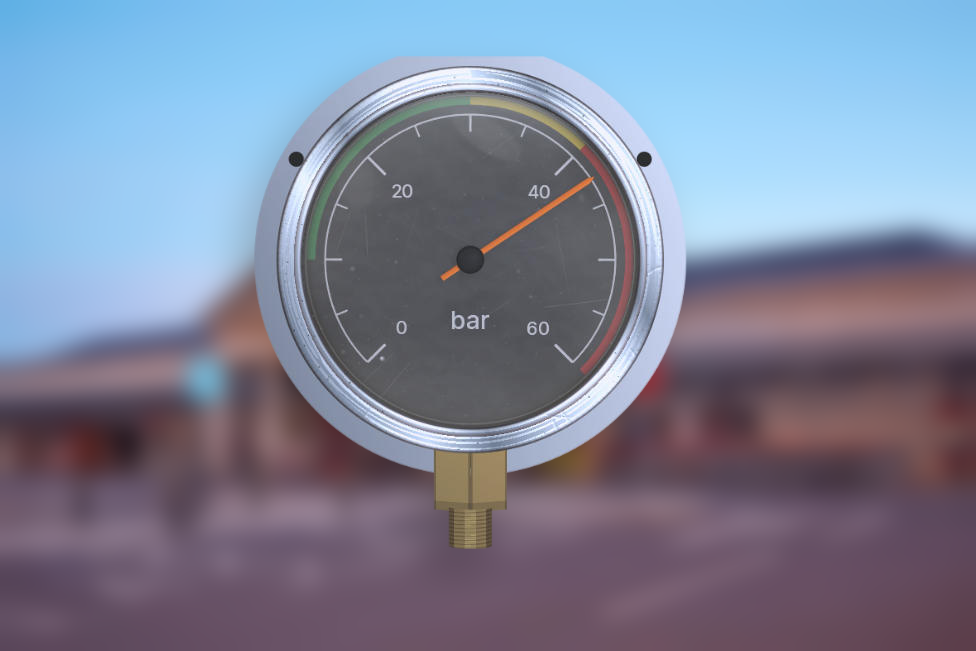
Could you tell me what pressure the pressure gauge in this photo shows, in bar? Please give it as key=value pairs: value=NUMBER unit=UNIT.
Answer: value=42.5 unit=bar
